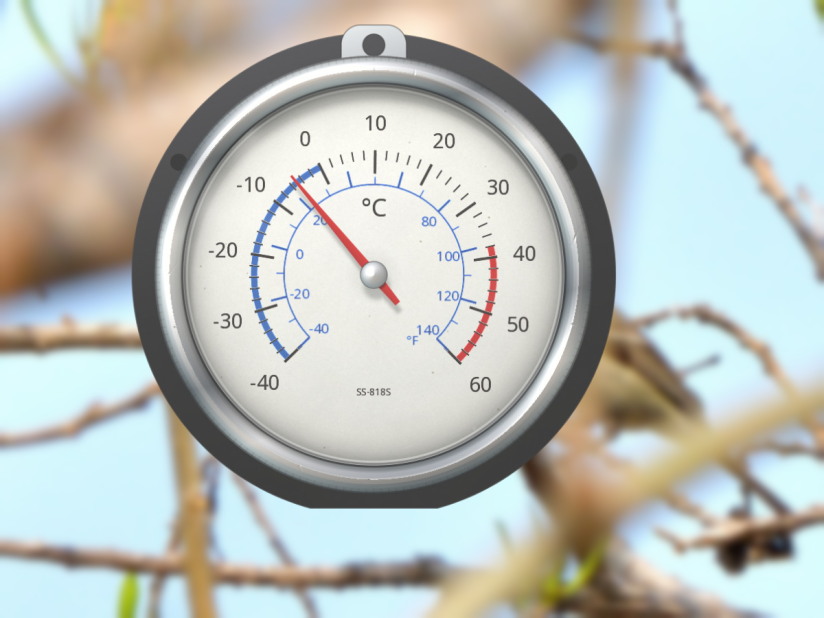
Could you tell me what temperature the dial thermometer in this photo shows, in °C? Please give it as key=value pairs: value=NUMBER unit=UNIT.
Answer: value=-5 unit=°C
